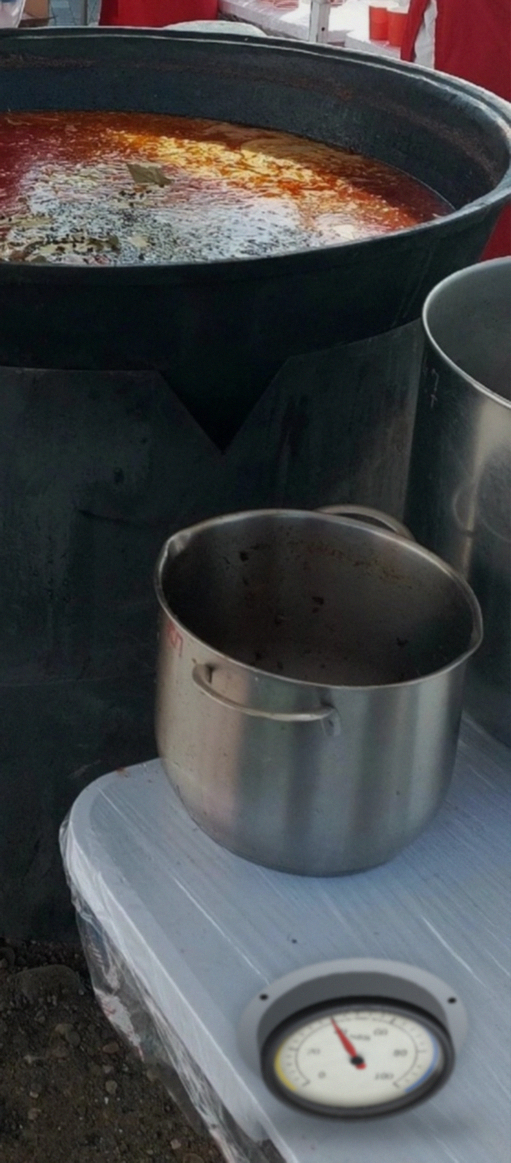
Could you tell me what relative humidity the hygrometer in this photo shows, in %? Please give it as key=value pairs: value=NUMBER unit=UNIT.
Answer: value=40 unit=%
